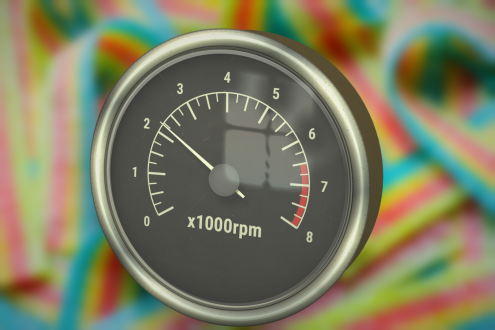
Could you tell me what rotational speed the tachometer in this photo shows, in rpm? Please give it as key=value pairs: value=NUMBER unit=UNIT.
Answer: value=2250 unit=rpm
